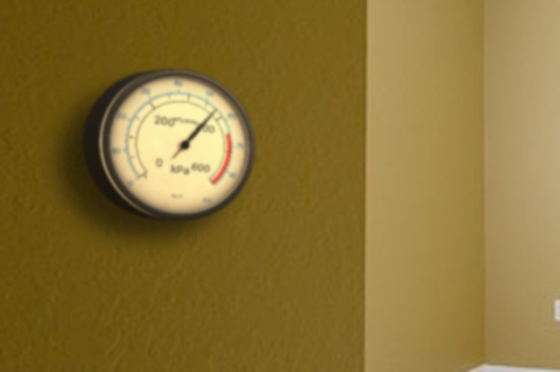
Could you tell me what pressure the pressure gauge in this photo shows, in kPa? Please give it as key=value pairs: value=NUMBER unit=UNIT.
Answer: value=375 unit=kPa
